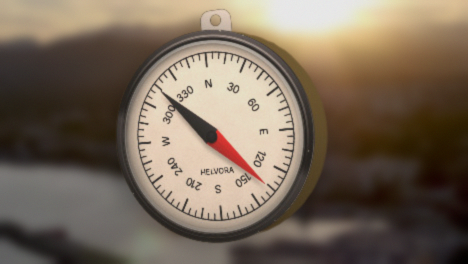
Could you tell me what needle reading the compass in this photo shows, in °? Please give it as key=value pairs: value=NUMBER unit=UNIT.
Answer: value=135 unit=°
